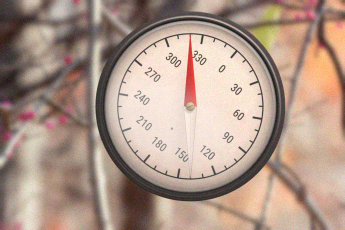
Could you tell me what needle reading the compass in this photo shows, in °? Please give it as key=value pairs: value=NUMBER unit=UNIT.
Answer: value=320 unit=°
